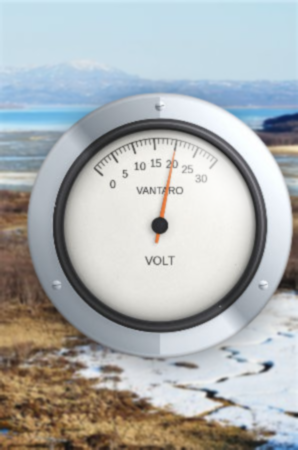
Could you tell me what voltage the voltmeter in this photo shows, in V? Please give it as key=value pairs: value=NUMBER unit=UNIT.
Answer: value=20 unit=V
